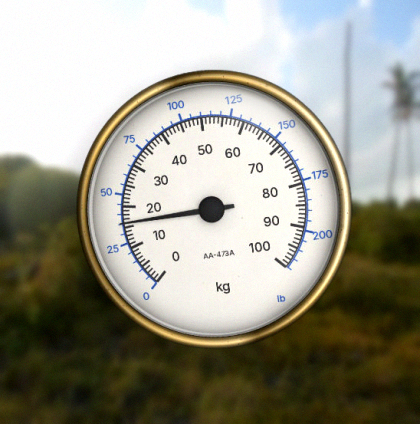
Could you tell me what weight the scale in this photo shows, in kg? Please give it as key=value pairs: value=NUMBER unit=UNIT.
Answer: value=16 unit=kg
